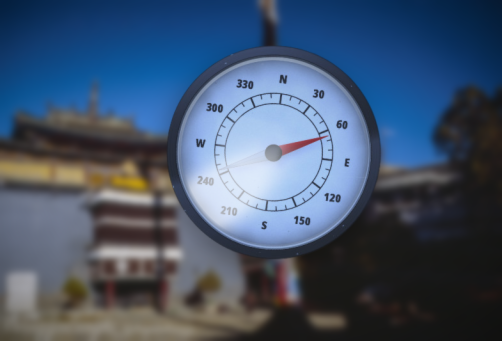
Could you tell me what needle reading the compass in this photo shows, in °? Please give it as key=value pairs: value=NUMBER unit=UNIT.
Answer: value=65 unit=°
